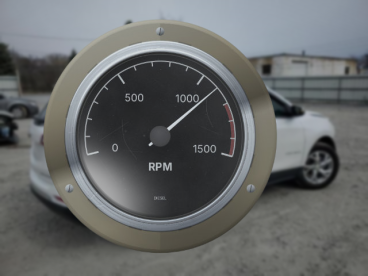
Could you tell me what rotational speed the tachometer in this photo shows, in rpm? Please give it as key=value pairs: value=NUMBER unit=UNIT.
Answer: value=1100 unit=rpm
